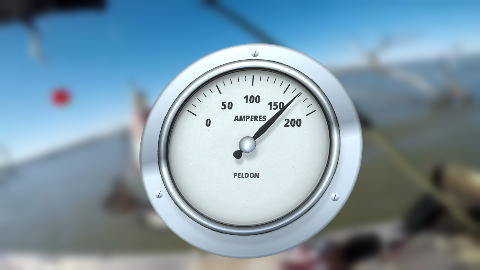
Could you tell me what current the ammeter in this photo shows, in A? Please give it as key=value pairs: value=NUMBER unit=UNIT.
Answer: value=170 unit=A
